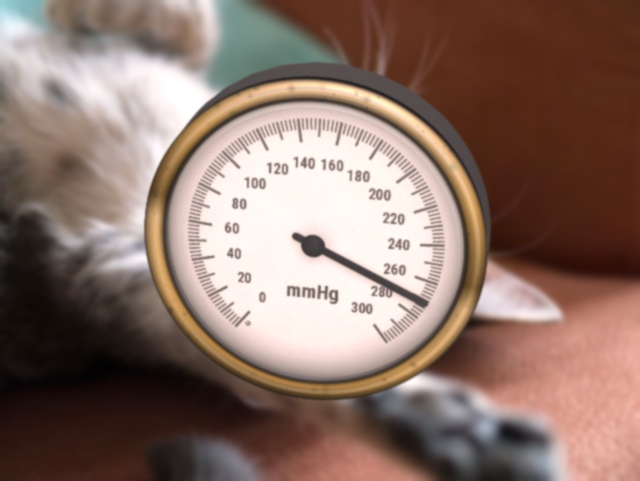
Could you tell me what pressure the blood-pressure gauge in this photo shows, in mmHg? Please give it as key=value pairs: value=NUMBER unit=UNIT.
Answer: value=270 unit=mmHg
